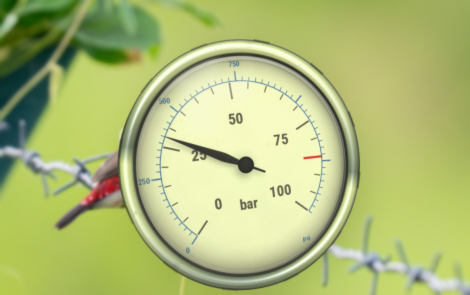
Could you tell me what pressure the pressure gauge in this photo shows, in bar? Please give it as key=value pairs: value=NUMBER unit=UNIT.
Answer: value=27.5 unit=bar
